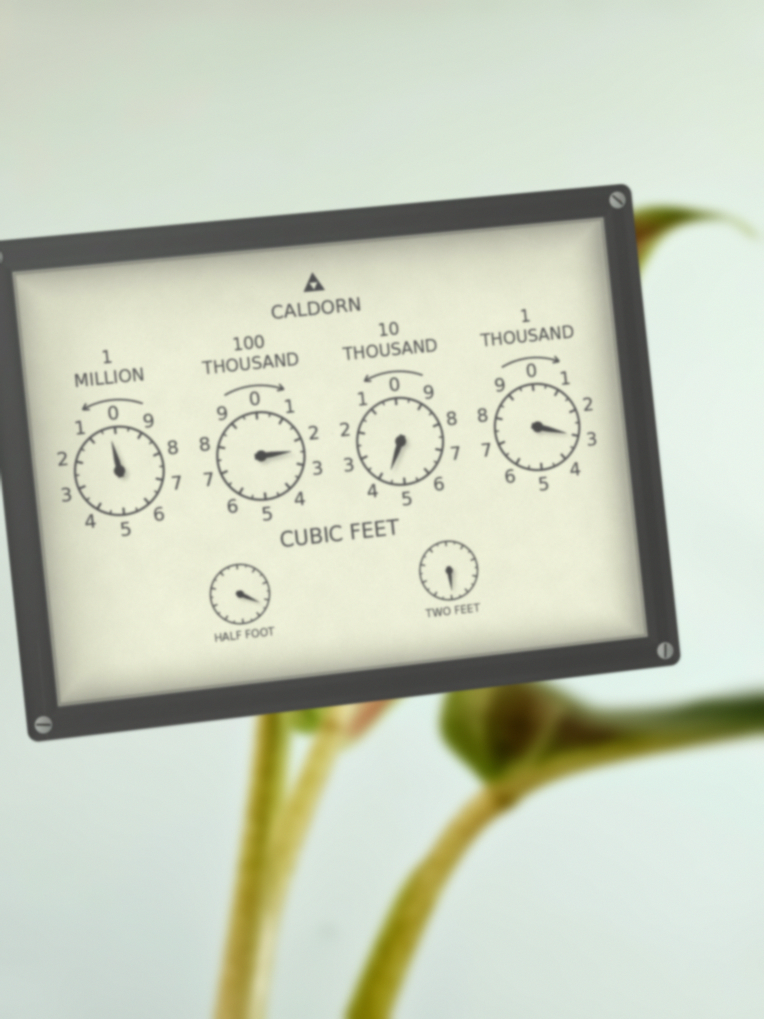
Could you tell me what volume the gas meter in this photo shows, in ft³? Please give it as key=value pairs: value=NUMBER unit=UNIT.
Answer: value=24300 unit=ft³
